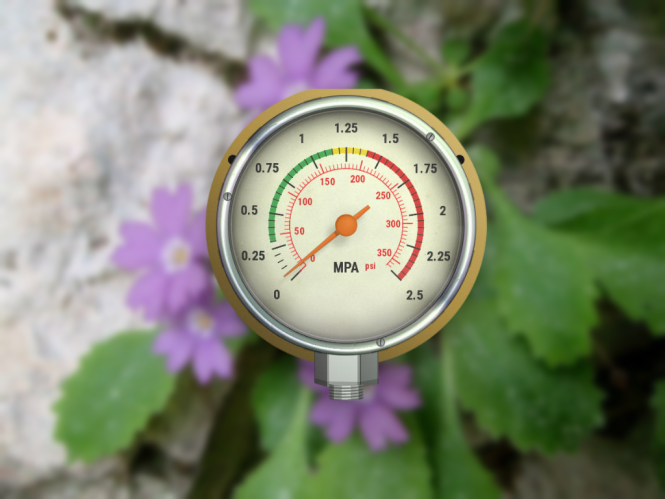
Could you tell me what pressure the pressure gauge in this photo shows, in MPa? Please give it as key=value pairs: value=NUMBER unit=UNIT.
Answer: value=0.05 unit=MPa
